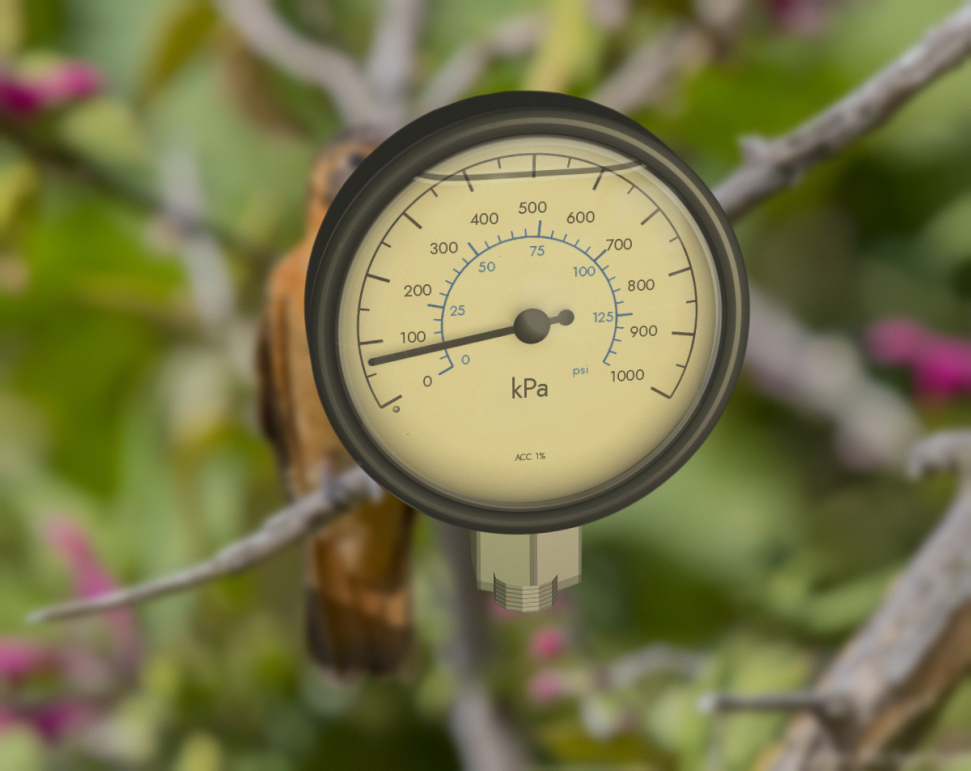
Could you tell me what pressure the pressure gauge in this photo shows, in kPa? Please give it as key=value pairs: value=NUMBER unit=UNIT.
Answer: value=75 unit=kPa
